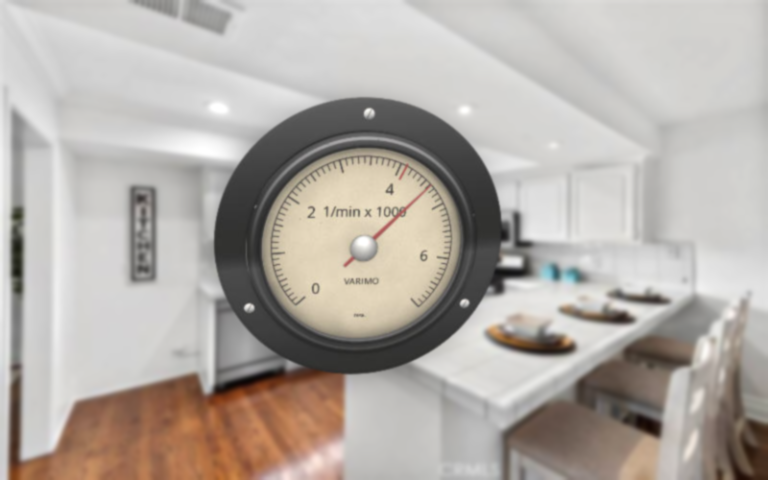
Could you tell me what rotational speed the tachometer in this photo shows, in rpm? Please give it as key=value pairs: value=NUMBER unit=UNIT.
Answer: value=4600 unit=rpm
